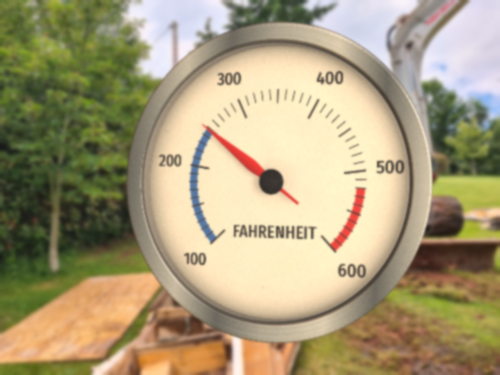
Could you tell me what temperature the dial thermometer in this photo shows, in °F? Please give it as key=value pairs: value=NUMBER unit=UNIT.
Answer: value=250 unit=°F
